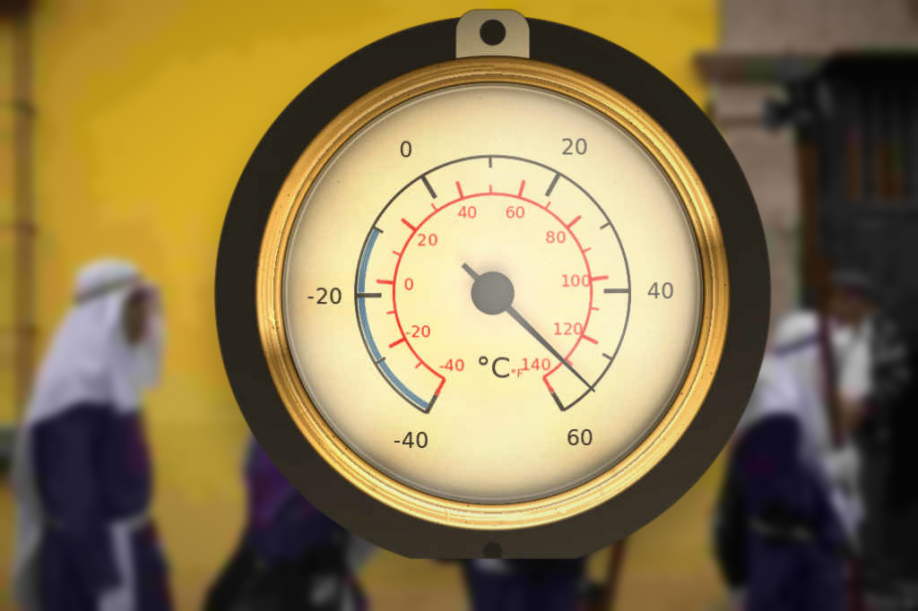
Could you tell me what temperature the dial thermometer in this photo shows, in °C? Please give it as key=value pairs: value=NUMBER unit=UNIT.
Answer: value=55 unit=°C
